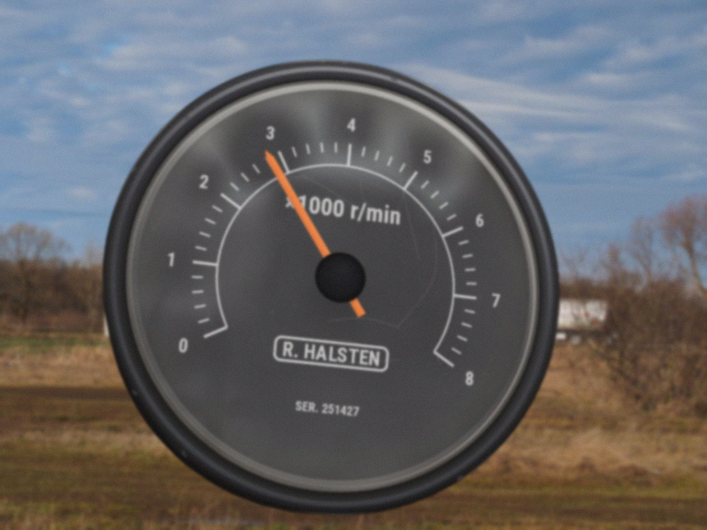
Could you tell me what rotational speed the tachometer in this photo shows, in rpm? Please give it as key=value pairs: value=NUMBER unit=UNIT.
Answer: value=2800 unit=rpm
